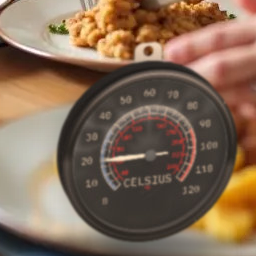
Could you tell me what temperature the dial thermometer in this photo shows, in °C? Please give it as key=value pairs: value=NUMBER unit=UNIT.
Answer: value=20 unit=°C
